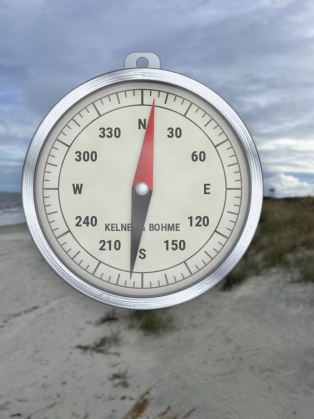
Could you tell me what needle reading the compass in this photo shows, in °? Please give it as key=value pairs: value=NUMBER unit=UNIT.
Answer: value=7.5 unit=°
